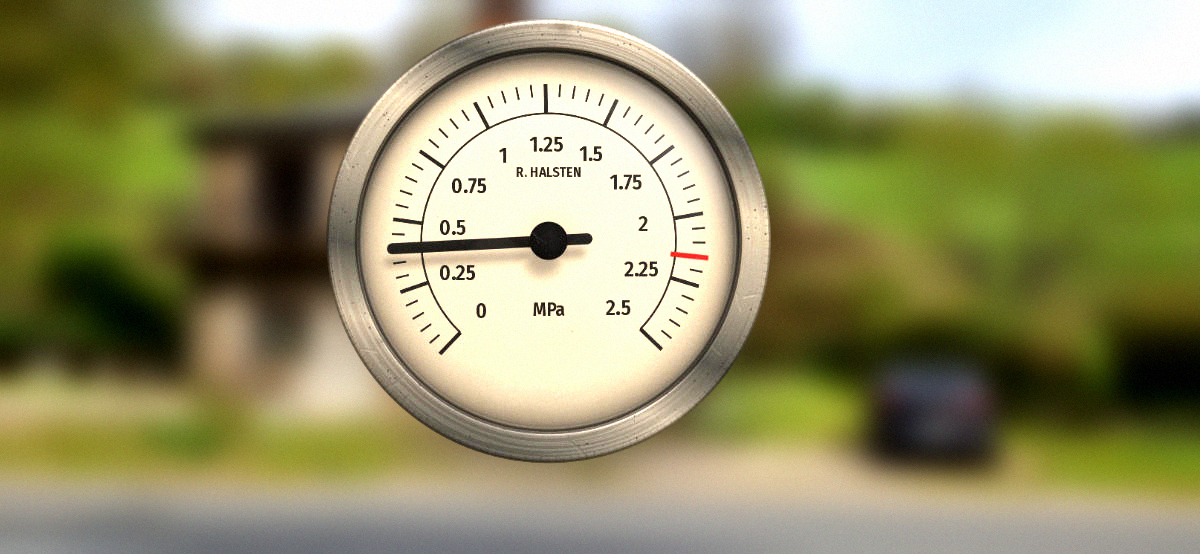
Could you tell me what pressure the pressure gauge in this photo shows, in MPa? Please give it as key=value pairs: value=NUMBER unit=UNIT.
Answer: value=0.4 unit=MPa
